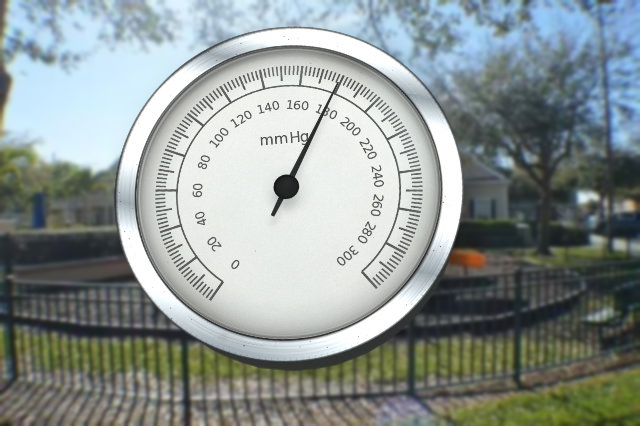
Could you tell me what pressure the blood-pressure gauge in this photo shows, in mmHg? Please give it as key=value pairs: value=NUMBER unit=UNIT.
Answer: value=180 unit=mmHg
